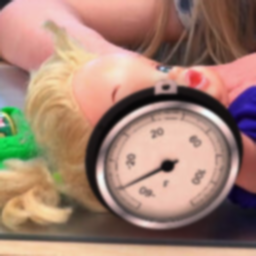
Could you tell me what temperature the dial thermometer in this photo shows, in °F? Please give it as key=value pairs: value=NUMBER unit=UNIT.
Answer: value=-40 unit=°F
